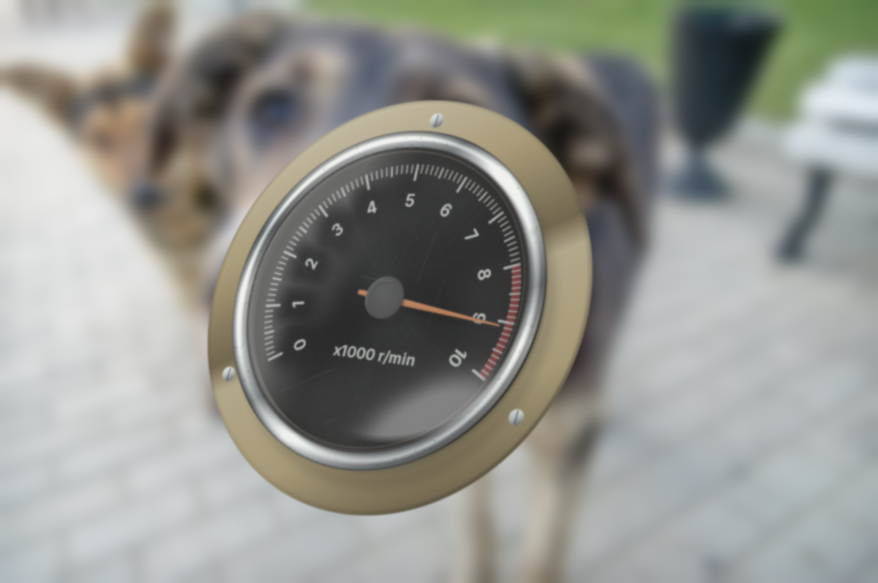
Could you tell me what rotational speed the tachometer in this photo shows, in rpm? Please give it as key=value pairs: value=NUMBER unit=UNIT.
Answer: value=9100 unit=rpm
